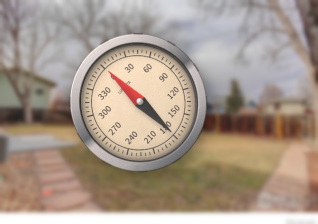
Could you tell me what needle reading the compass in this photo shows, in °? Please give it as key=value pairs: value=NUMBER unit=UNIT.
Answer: value=0 unit=°
